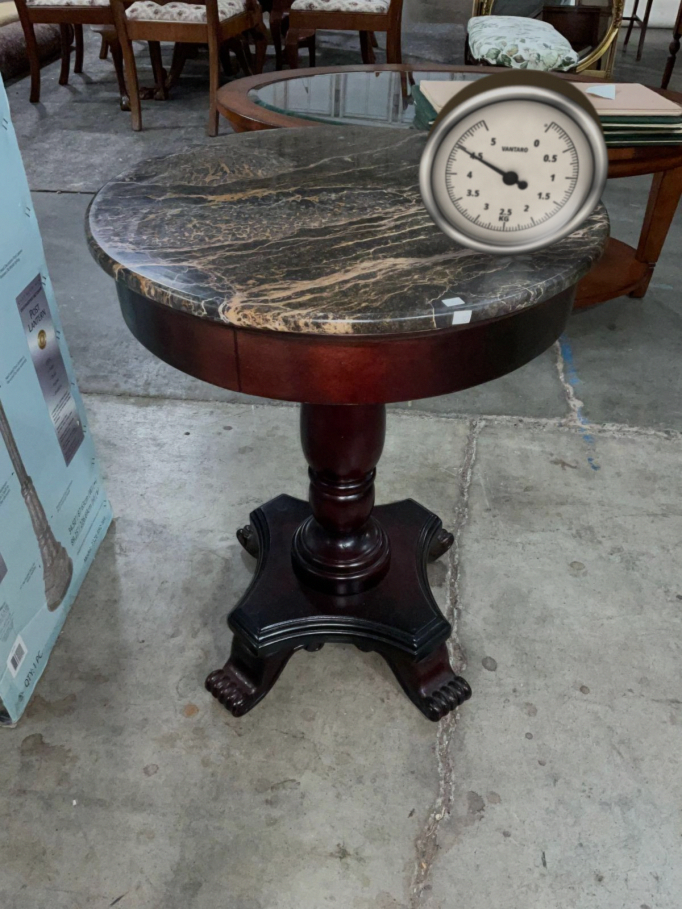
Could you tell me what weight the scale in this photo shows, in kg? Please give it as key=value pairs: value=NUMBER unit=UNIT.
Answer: value=4.5 unit=kg
